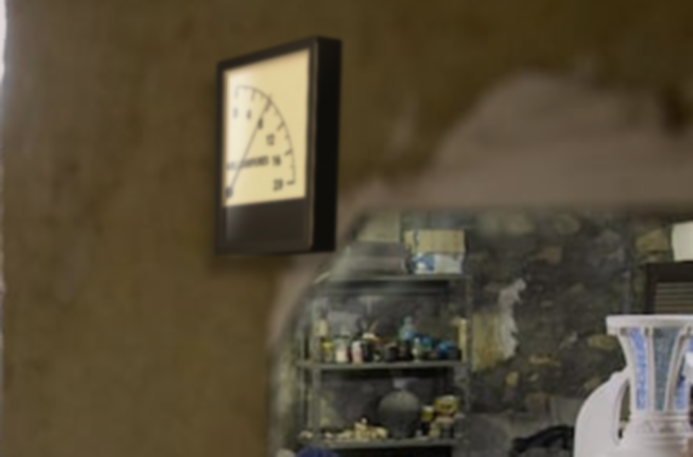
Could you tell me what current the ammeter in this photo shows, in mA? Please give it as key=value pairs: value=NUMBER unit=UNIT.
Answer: value=8 unit=mA
